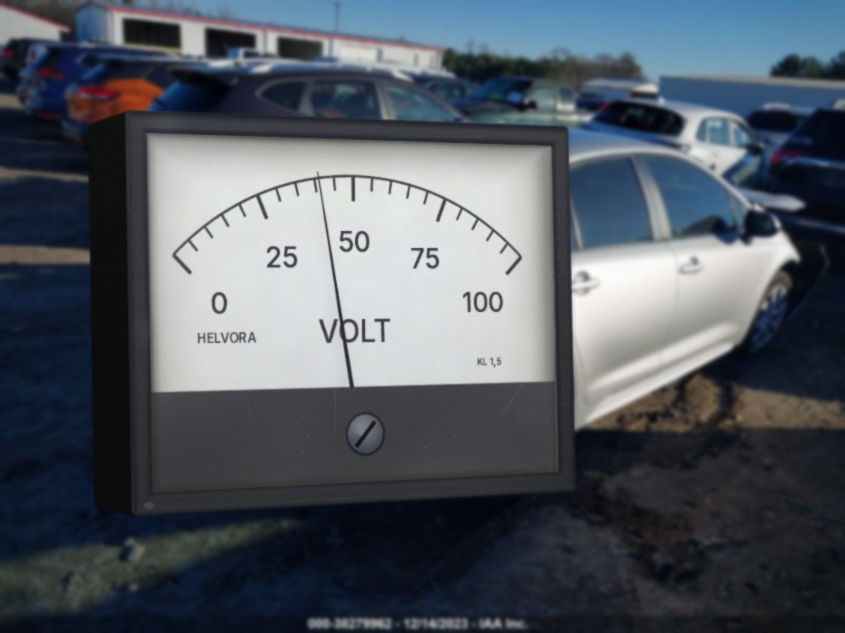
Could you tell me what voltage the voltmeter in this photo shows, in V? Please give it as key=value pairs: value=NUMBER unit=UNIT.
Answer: value=40 unit=V
